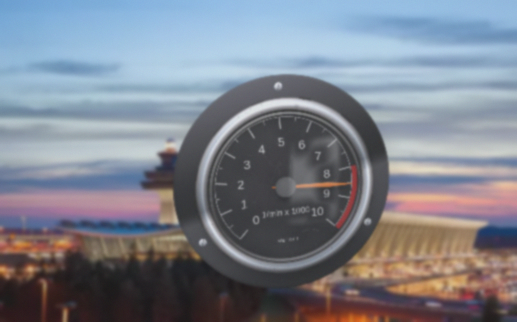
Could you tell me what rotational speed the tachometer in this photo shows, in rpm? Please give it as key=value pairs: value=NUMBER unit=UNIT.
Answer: value=8500 unit=rpm
